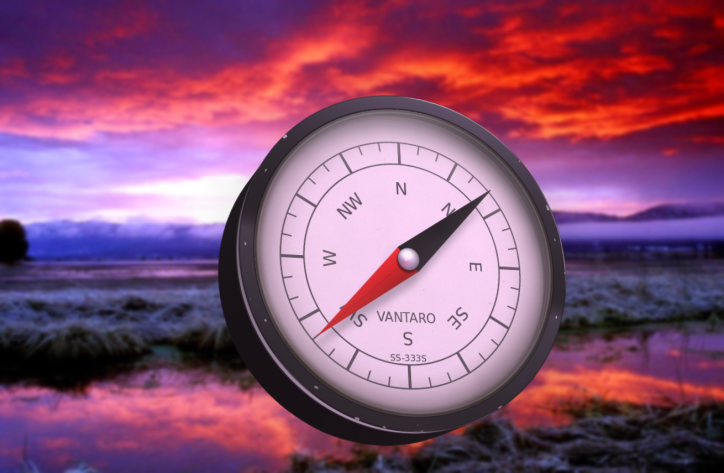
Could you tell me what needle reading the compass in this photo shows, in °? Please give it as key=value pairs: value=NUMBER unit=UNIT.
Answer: value=230 unit=°
